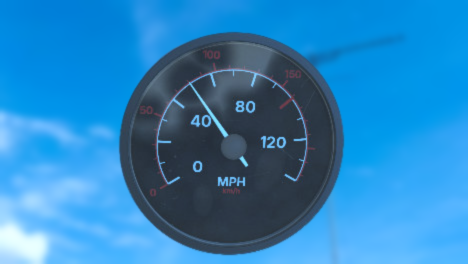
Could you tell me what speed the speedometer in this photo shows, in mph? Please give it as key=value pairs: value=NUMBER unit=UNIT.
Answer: value=50 unit=mph
